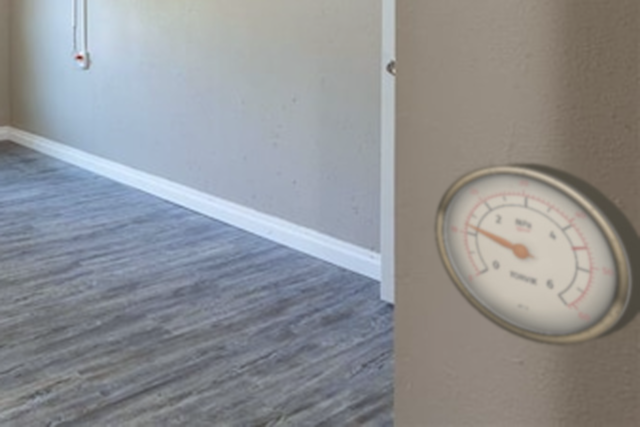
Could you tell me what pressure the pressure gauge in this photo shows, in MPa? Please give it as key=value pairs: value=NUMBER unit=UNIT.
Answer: value=1.25 unit=MPa
